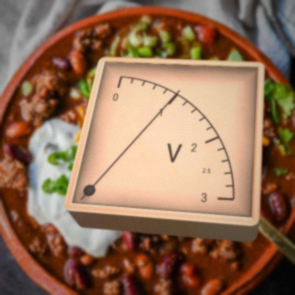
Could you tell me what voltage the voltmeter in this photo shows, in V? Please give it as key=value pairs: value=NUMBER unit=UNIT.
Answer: value=1 unit=V
